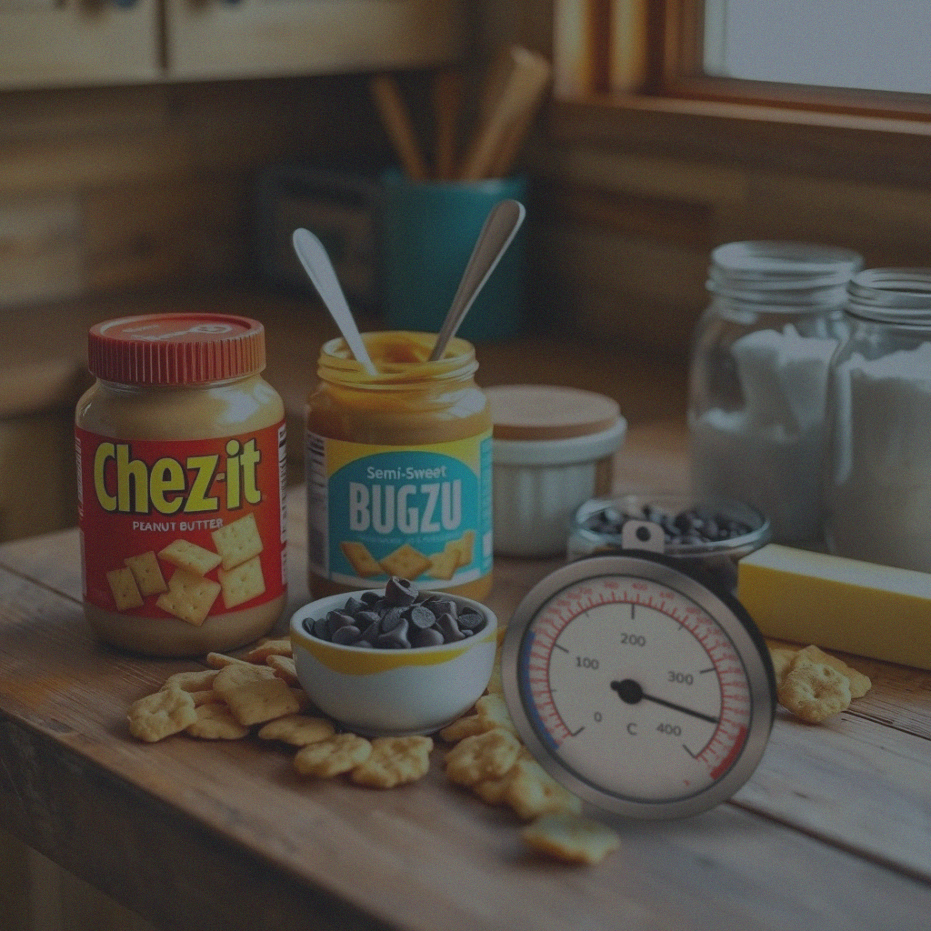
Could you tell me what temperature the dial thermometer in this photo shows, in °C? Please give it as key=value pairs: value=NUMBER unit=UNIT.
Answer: value=350 unit=°C
